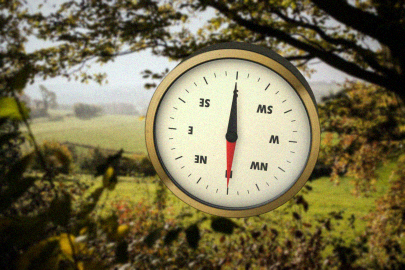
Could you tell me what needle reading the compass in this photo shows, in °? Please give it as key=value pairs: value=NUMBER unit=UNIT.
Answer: value=0 unit=°
